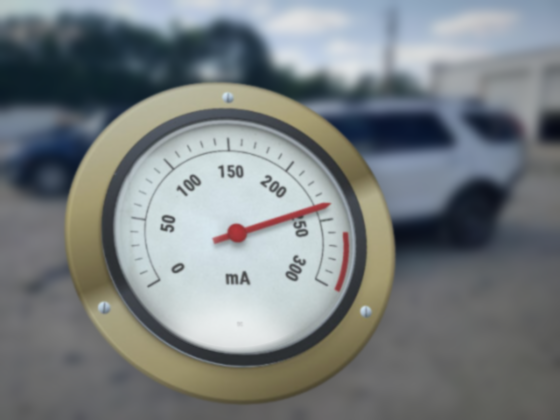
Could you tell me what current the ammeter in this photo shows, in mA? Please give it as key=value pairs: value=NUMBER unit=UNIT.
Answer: value=240 unit=mA
